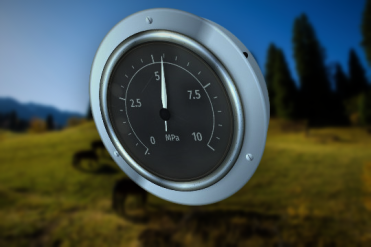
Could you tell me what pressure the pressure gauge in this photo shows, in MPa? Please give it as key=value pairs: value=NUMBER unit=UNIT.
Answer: value=5.5 unit=MPa
